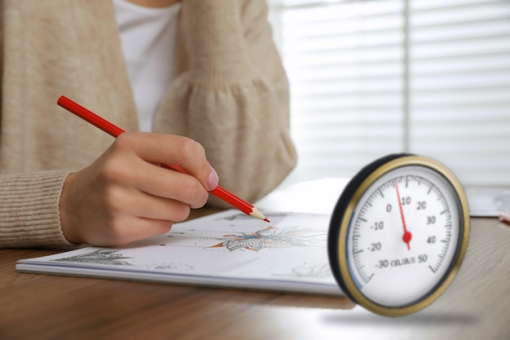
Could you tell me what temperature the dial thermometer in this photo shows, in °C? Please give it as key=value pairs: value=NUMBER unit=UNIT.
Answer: value=5 unit=°C
